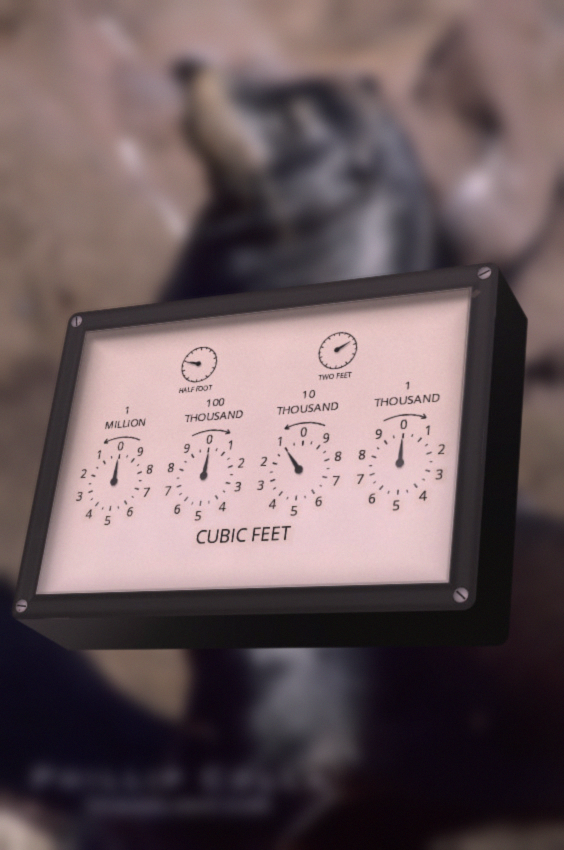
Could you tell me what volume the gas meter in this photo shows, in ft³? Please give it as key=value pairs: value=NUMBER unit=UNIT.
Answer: value=1000 unit=ft³
